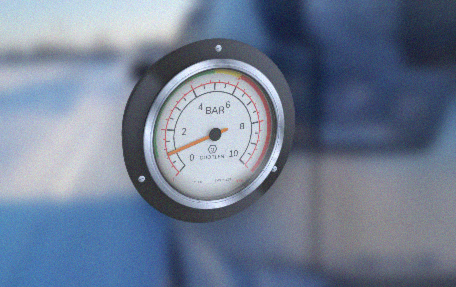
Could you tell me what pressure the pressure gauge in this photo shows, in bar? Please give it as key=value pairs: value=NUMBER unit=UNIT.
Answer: value=1 unit=bar
